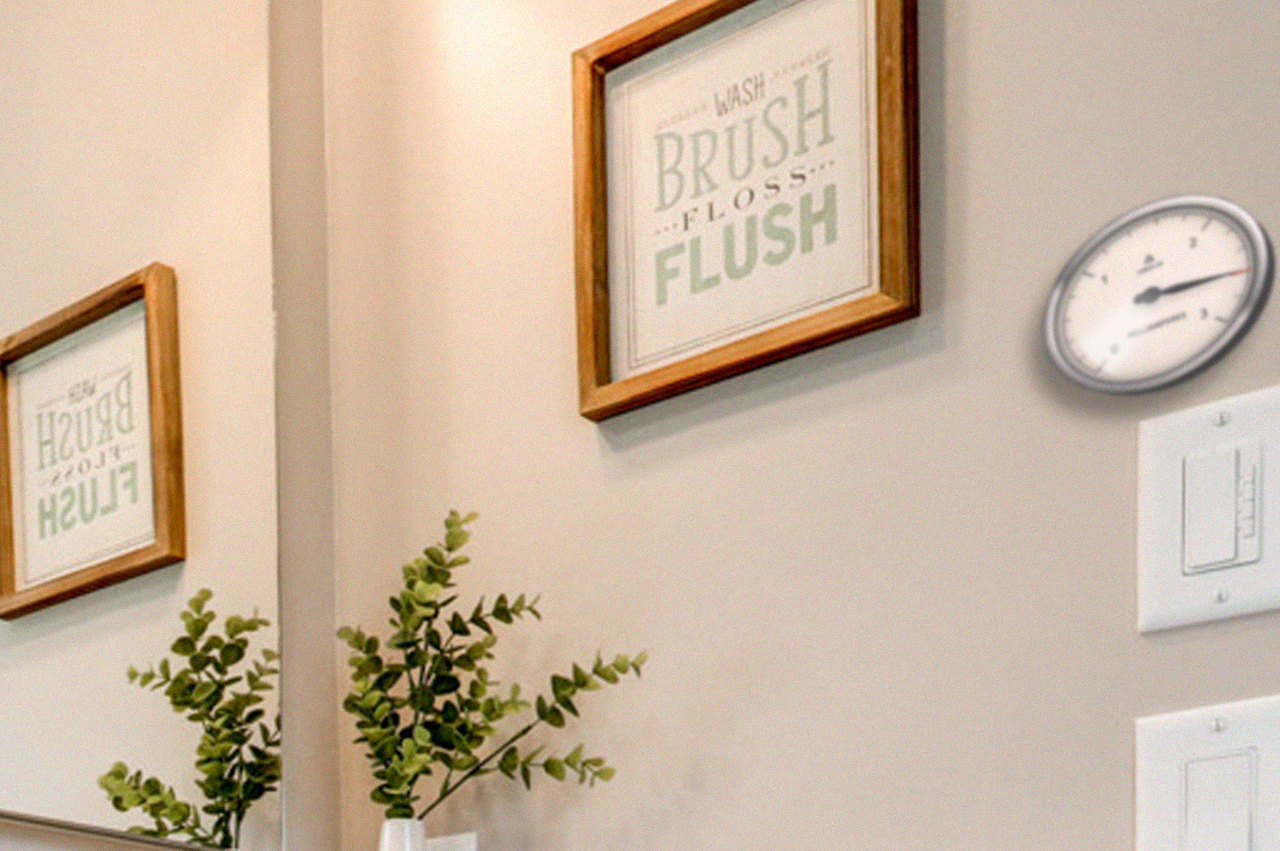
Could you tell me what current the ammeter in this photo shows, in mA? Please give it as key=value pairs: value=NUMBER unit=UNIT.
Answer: value=2.6 unit=mA
